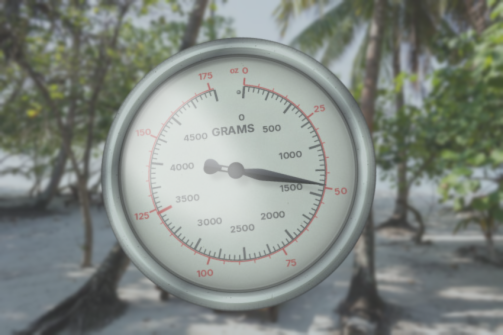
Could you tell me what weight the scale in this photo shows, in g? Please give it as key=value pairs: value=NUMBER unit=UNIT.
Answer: value=1400 unit=g
